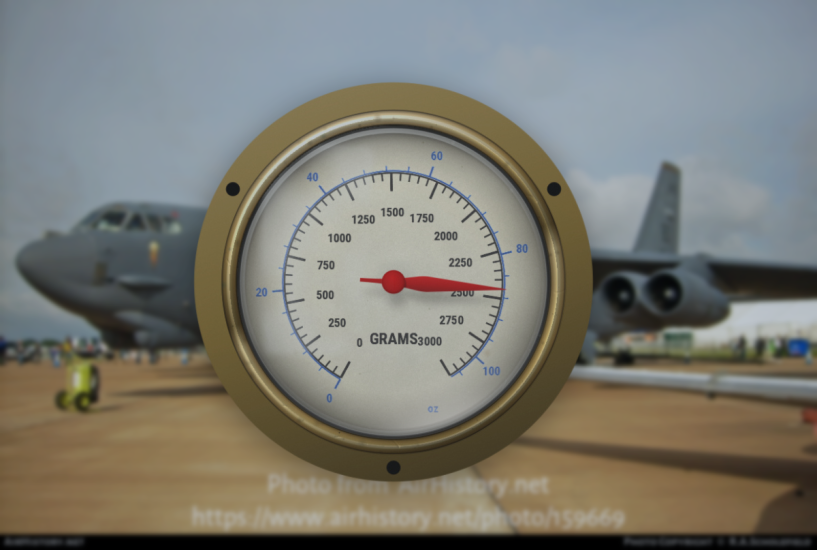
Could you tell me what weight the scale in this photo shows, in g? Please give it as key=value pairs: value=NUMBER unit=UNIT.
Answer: value=2450 unit=g
